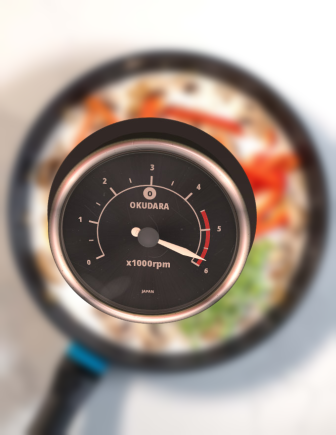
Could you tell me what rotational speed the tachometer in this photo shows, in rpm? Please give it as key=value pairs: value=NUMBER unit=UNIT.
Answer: value=5750 unit=rpm
